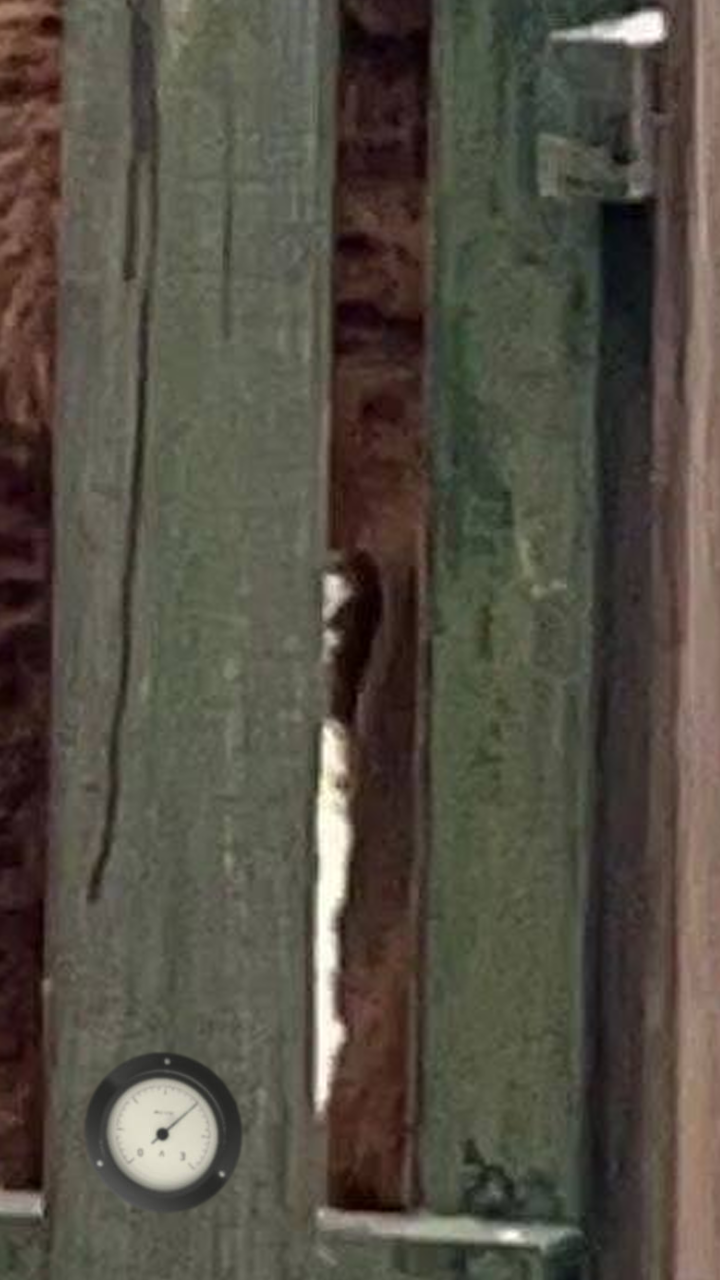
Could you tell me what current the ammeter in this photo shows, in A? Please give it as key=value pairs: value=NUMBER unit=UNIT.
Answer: value=2 unit=A
